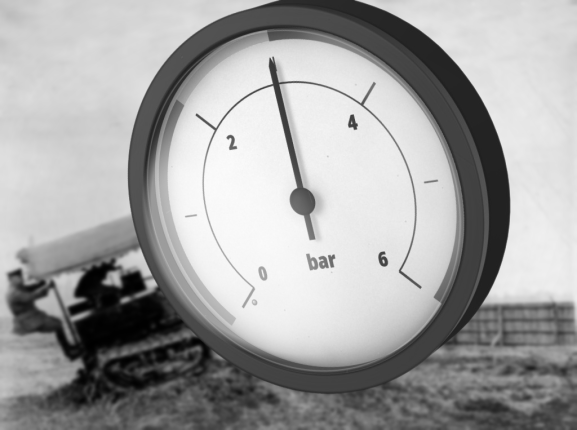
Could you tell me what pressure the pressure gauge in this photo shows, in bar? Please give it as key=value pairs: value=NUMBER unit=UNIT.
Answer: value=3 unit=bar
